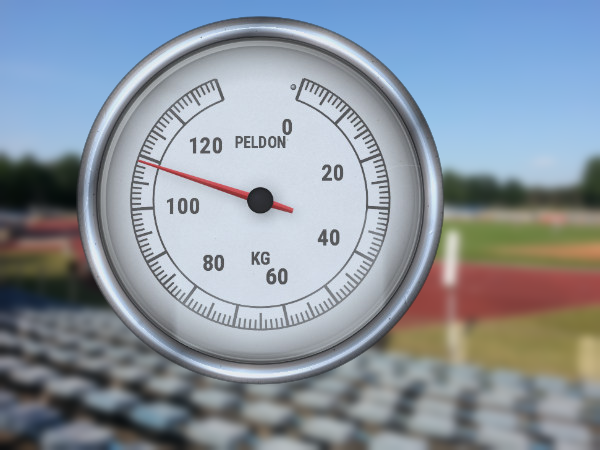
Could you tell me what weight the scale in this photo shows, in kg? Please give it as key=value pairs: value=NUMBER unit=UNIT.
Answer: value=109 unit=kg
